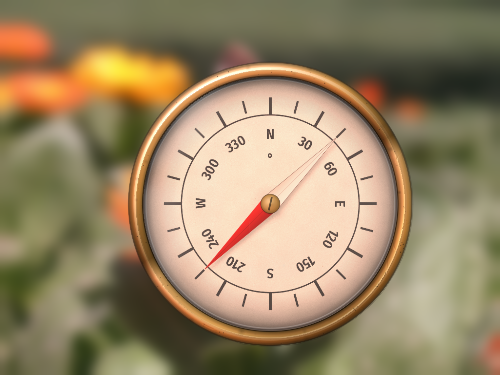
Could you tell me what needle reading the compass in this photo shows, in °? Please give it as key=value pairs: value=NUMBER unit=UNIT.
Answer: value=225 unit=°
